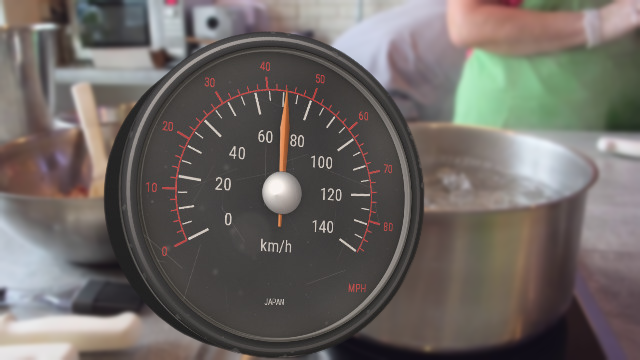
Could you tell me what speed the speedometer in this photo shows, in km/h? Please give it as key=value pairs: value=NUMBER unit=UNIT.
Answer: value=70 unit=km/h
